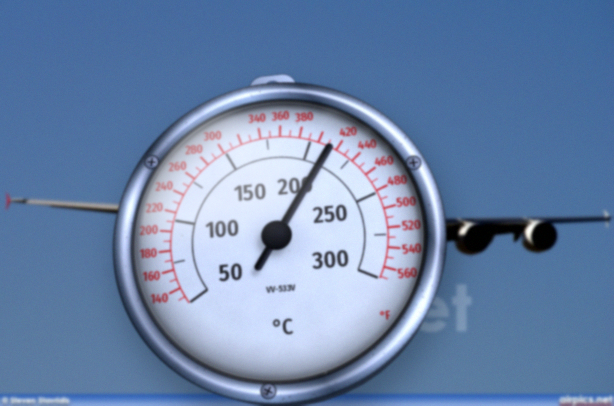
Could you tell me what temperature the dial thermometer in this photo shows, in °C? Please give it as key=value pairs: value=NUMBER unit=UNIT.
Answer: value=212.5 unit=°C
